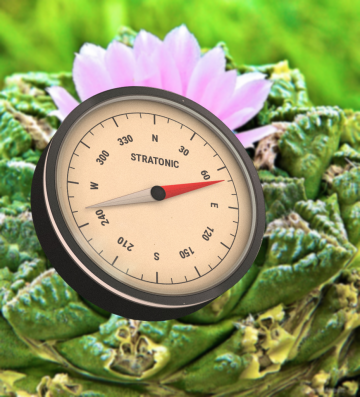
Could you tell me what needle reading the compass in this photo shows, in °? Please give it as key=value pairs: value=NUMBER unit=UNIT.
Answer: value=70 unit=°
